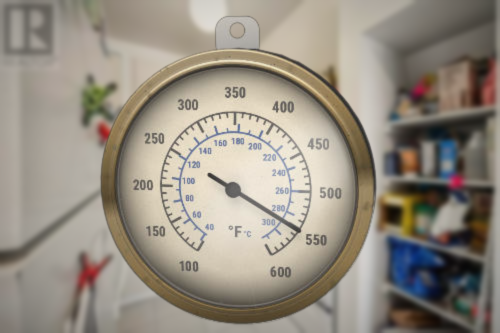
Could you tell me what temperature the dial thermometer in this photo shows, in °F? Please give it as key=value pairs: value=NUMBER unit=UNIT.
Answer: value=550 unit=°F
